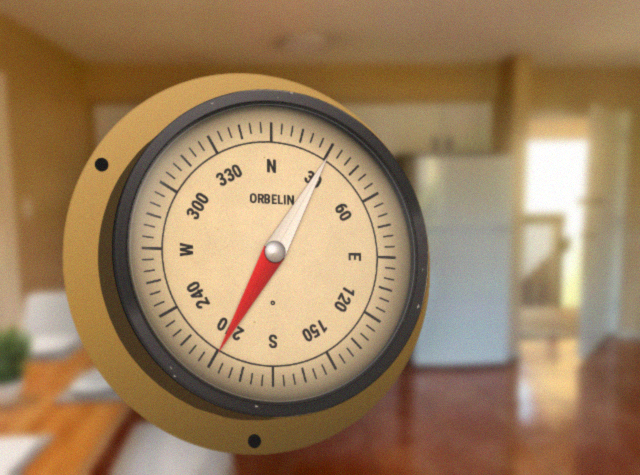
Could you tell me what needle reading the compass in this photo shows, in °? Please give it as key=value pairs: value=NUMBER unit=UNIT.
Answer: value=210 unit=°
